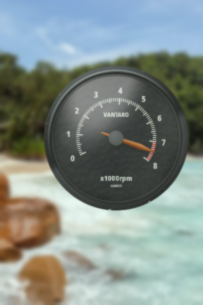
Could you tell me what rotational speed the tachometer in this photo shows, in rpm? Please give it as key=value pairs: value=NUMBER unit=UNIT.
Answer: value=7500 unit=rpm
